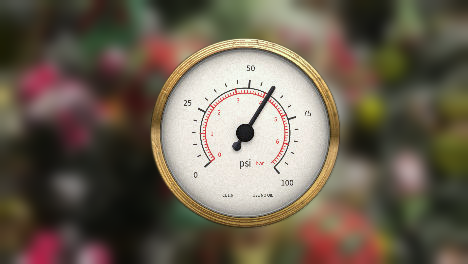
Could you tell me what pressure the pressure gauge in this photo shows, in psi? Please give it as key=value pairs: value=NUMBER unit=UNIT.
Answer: value=60 unit=psi
